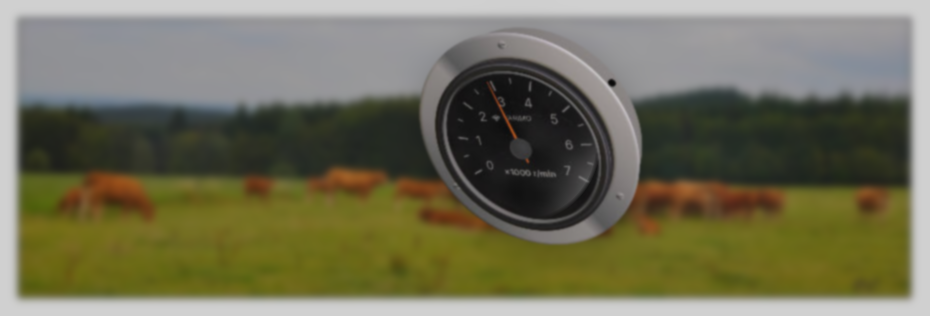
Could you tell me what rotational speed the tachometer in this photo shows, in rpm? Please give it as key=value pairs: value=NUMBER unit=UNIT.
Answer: value=3000 unit=rpm
